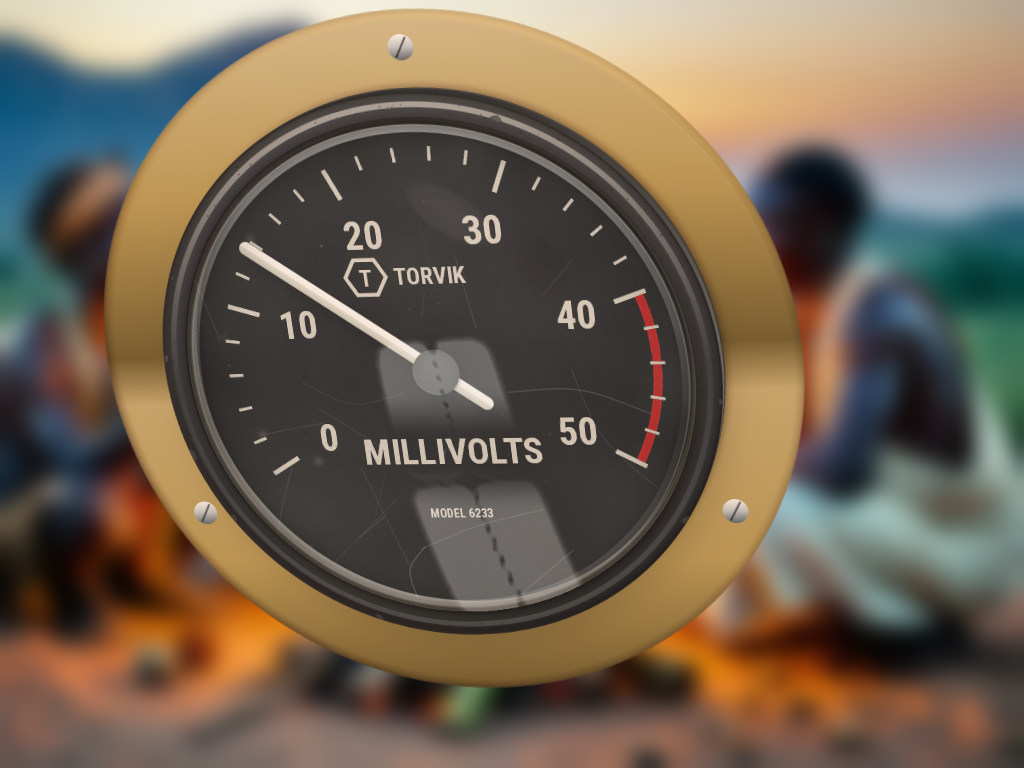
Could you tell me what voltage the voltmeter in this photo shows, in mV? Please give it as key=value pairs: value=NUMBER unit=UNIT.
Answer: value=14 unit=mV
